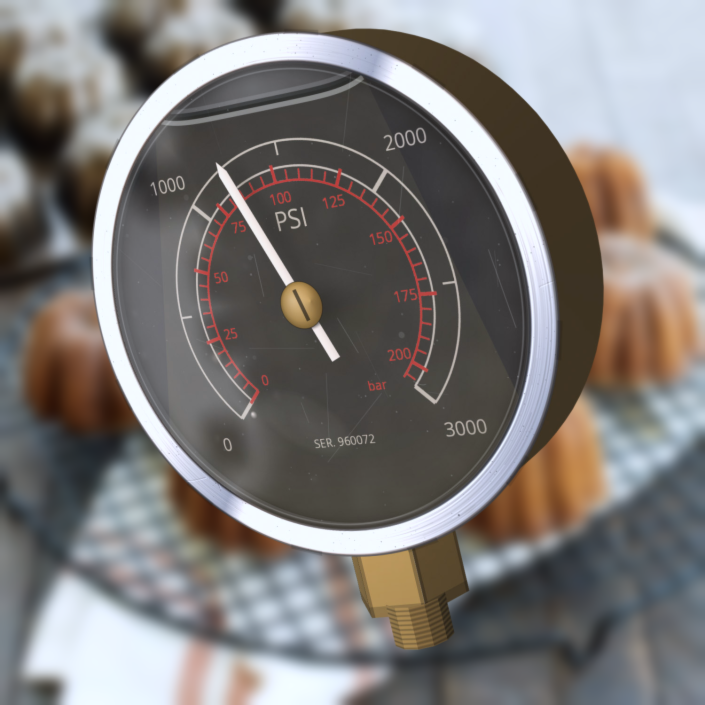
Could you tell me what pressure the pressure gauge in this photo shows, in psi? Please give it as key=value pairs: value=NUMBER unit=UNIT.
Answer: value=1250 unit=psi
